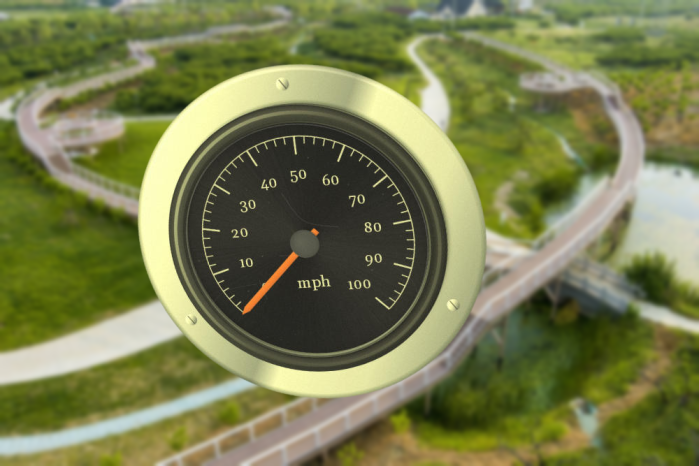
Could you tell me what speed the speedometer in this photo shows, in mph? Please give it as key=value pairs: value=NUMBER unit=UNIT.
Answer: value=0 unit=mph
